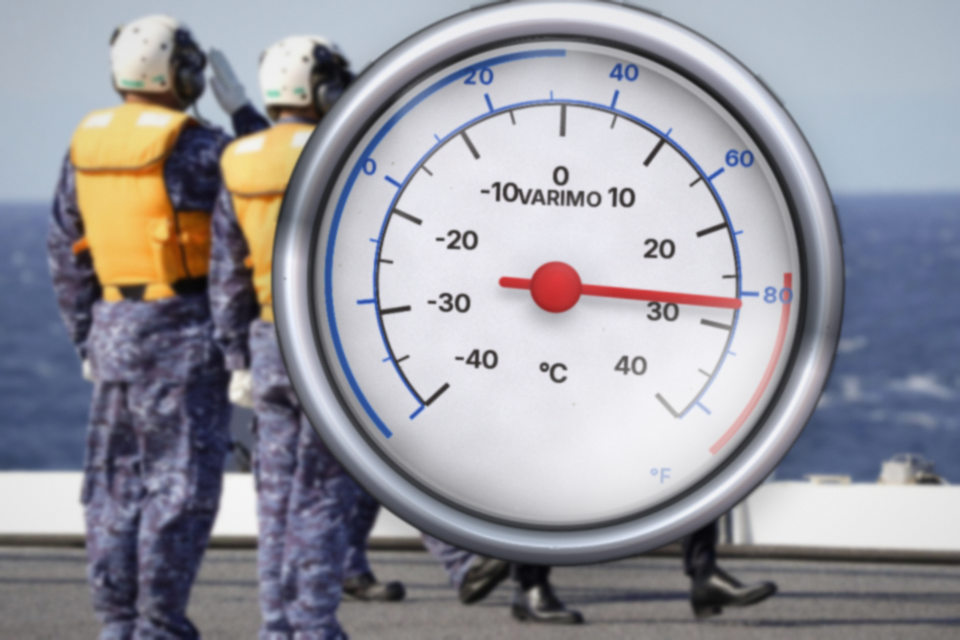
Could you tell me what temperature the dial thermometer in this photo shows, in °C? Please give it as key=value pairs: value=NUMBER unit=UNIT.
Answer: value=27.5 unit=°C
